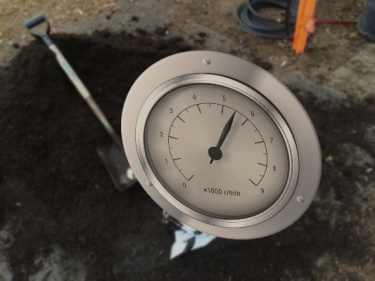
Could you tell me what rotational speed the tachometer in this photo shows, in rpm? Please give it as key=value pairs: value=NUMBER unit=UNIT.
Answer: value=5500 unit=rpm
